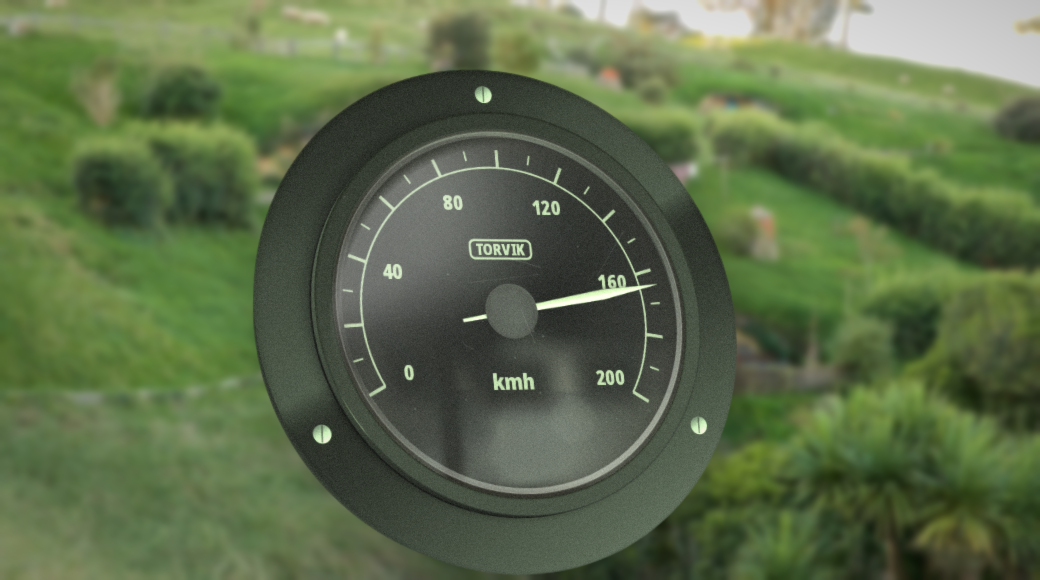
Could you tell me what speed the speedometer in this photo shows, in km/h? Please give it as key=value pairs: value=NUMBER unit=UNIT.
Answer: value=165 unit=km/h
